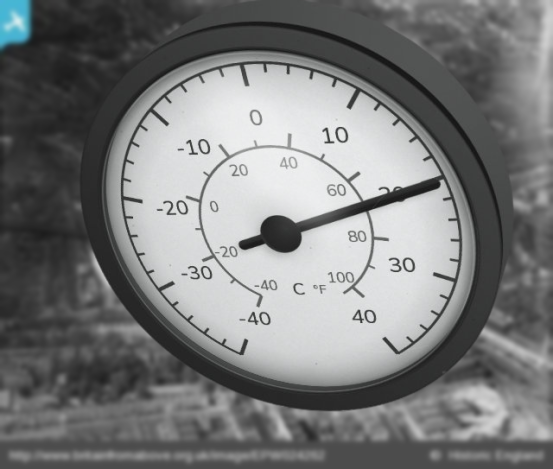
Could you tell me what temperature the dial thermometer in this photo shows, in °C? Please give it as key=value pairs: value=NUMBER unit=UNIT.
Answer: value=20 unit=°C
